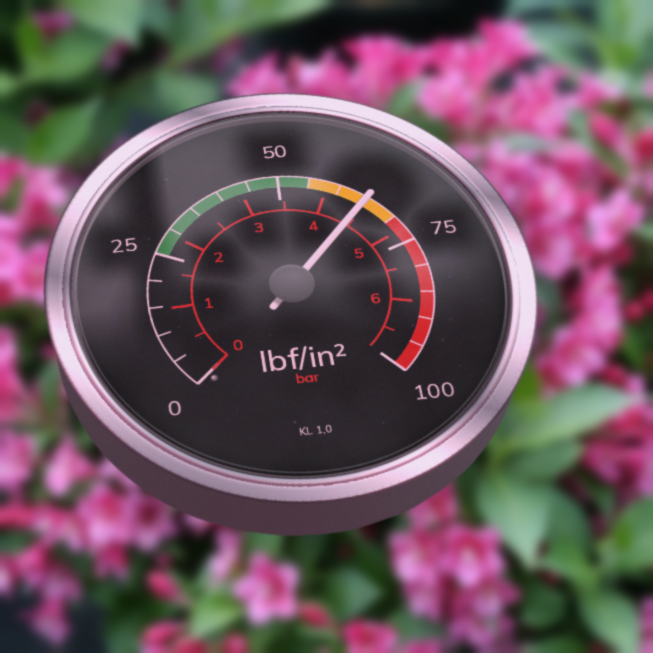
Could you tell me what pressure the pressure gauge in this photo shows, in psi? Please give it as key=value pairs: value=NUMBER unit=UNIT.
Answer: value=65 unit=psi
